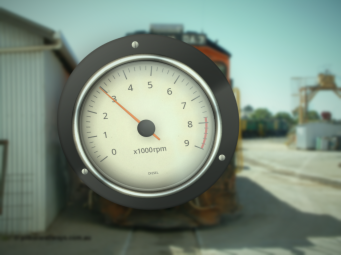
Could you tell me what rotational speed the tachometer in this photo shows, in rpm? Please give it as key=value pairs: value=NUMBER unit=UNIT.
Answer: value=3000 unit=rpm
